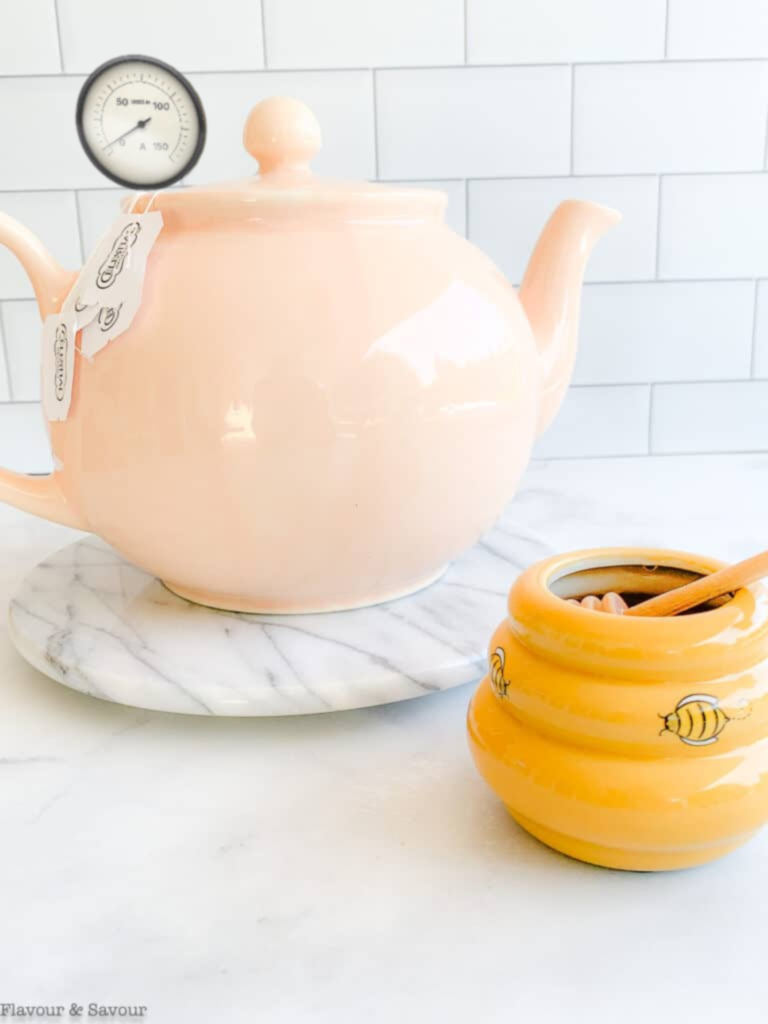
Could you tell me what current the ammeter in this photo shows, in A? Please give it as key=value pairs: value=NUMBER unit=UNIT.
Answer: value=5 unit=A
